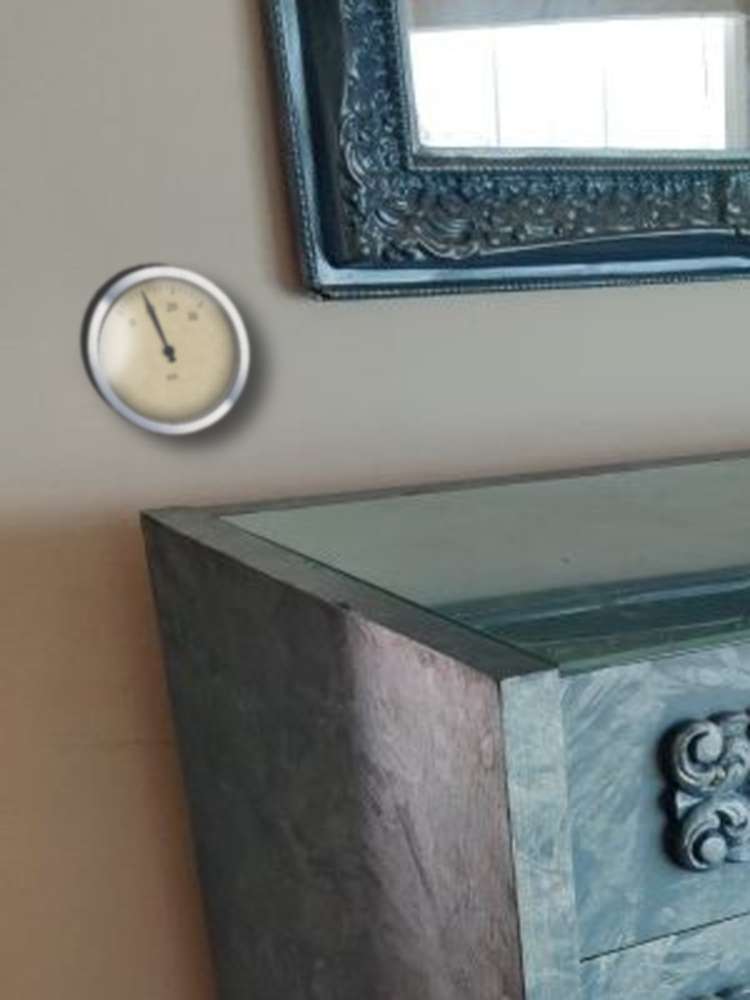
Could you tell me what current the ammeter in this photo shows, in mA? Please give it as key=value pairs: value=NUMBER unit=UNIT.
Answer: value=10 unit=mA
